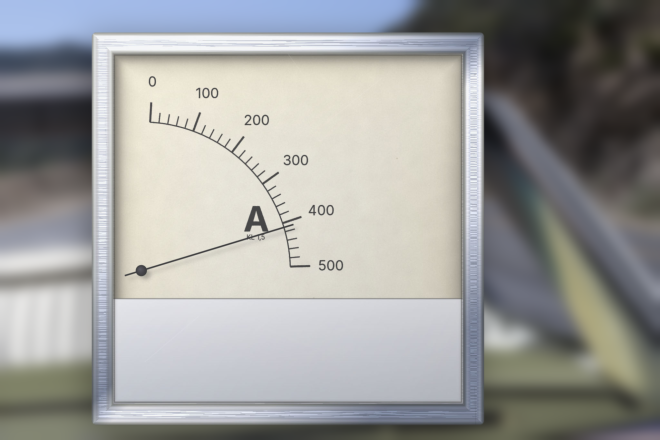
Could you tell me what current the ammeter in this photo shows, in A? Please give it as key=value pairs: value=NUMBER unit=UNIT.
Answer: value=410 unit=A
